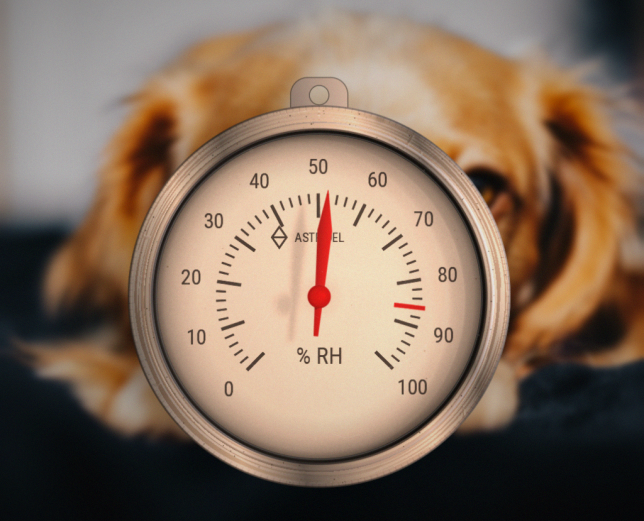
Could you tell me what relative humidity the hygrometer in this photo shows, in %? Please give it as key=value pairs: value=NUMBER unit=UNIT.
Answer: value=52 unit=%
